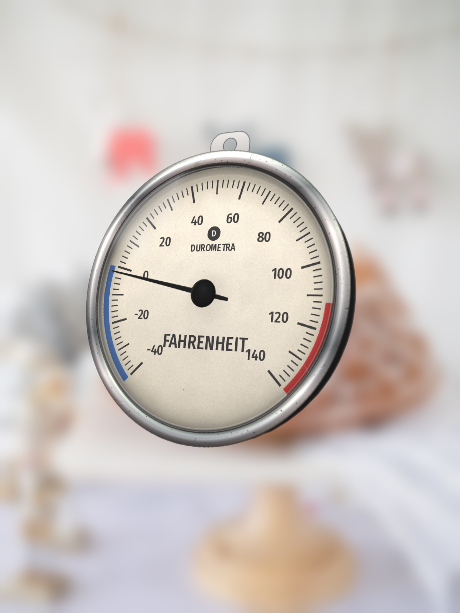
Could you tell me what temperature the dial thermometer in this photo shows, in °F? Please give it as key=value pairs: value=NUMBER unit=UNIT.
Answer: value=-2 unit=°F
